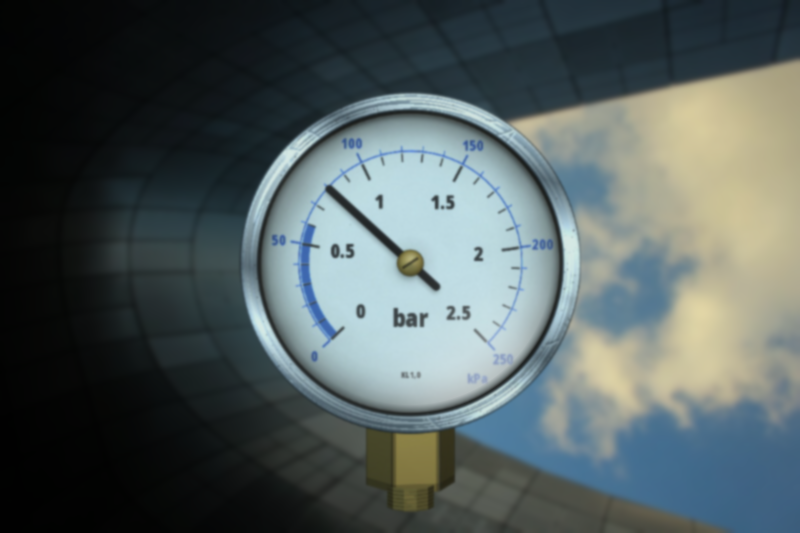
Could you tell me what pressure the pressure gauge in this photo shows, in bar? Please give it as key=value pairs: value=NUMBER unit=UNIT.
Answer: value=0.8 unit=bar
